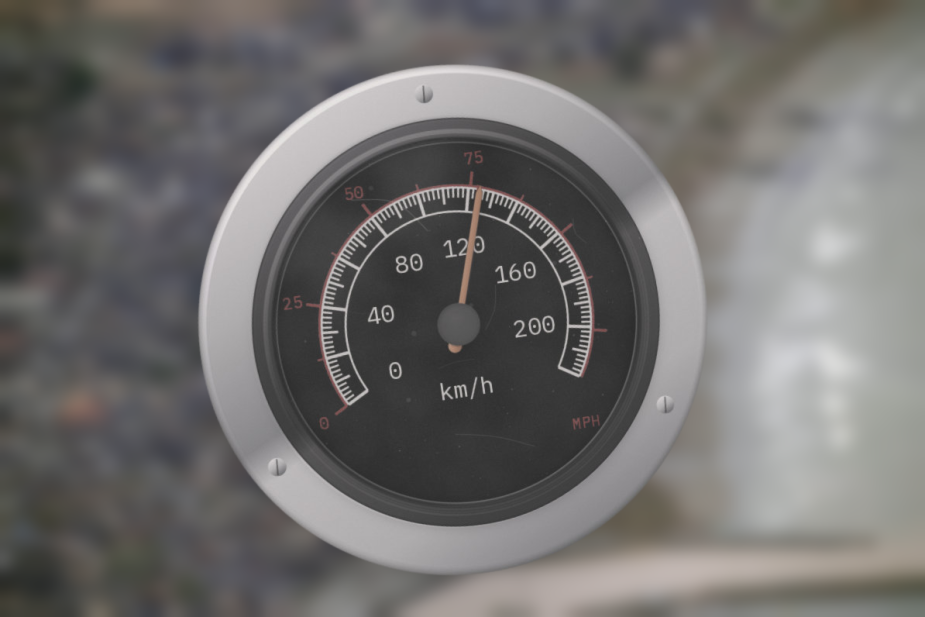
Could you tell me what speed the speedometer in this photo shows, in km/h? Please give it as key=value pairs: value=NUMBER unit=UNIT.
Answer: value=124 unit=km/h
